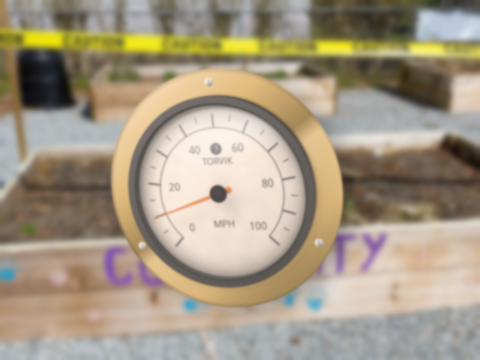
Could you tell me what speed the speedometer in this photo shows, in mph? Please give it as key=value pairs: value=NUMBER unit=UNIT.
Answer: value=10 unit=mph
